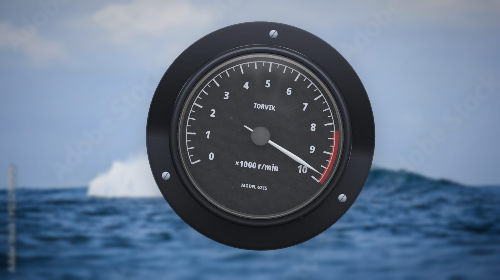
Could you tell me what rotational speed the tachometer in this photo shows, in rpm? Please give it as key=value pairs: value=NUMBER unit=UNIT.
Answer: value=9750 unit=rpm
